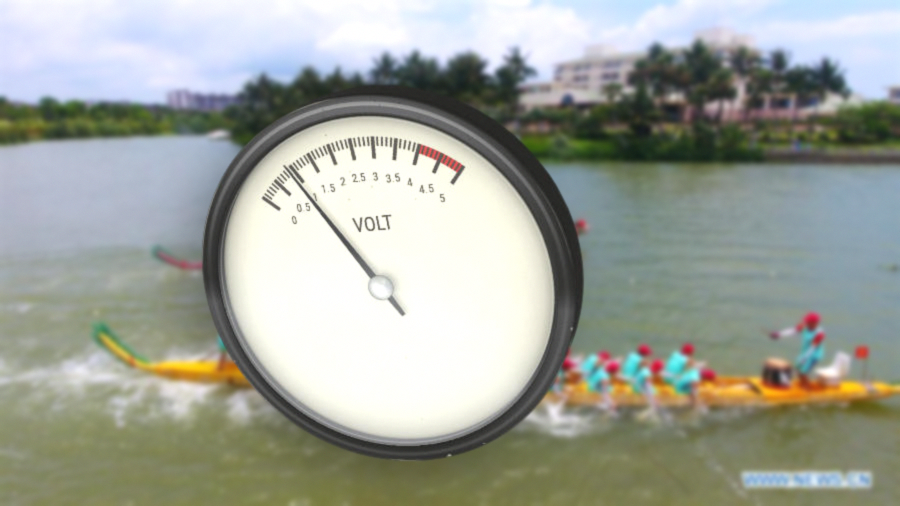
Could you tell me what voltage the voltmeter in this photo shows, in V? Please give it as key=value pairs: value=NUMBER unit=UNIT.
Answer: value=1 unit=V
